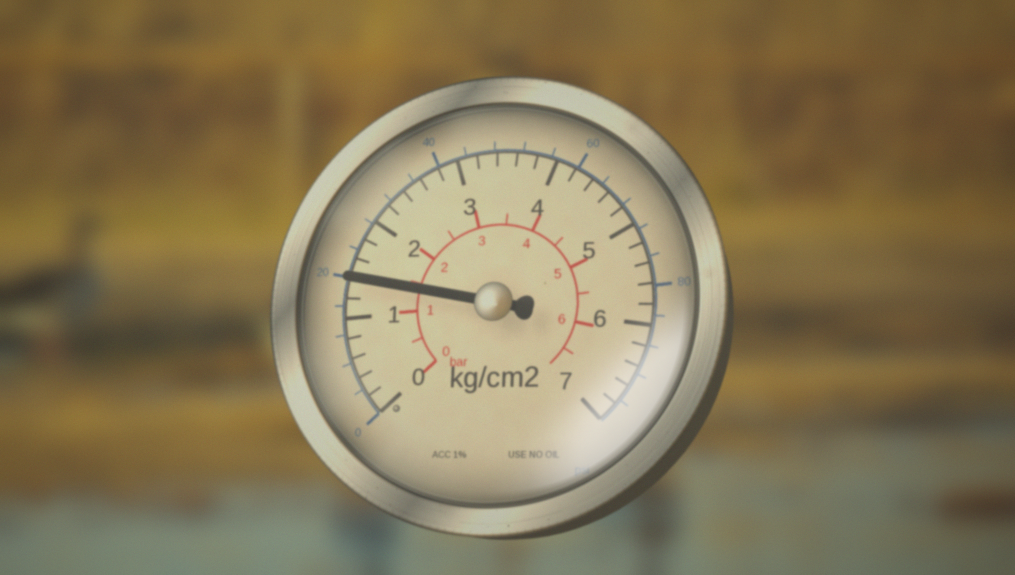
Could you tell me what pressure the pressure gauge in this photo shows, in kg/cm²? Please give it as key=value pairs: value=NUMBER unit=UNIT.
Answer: value=1.4 unit=kg/cm²
